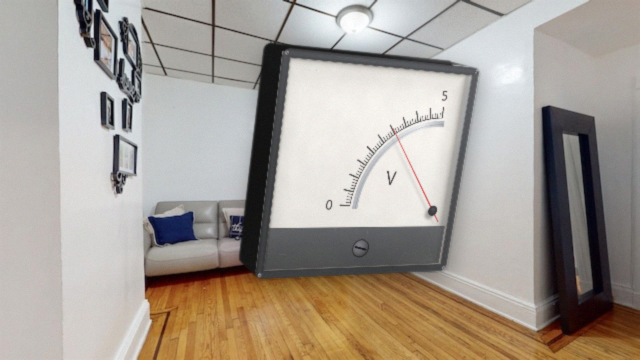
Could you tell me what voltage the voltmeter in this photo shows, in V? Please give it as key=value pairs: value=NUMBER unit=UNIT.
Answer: value=3 unit=V
